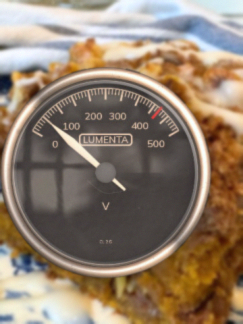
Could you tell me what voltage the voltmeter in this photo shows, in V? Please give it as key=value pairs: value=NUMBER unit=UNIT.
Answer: value=50 unit=V
